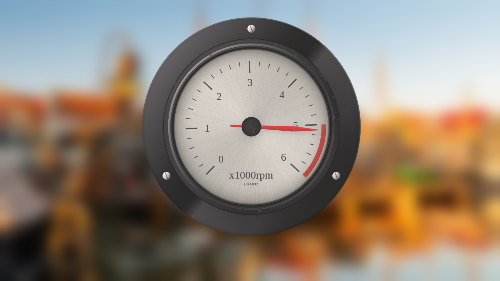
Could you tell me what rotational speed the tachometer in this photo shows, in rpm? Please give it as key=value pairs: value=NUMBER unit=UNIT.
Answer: value=5100 unit=rpm
